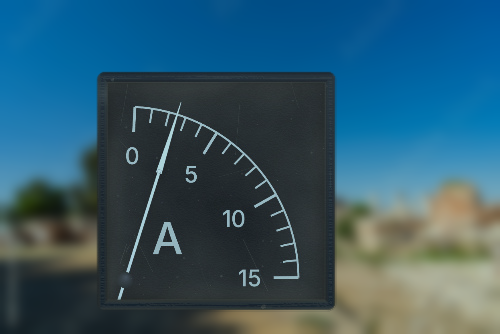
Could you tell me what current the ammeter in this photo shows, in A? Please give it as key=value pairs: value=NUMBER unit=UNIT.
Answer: value=2.5 unit=A
